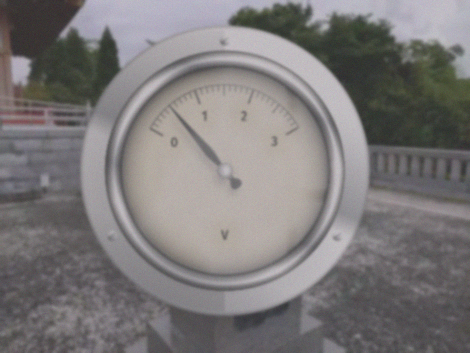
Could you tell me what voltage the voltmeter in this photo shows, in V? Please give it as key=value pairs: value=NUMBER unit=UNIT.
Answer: value=0.5 unit=V
